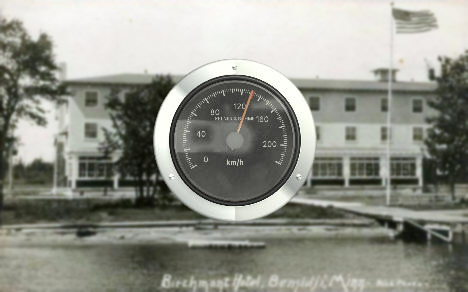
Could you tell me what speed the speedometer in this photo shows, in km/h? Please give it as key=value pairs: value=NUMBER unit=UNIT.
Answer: value=130 unit=km/h
